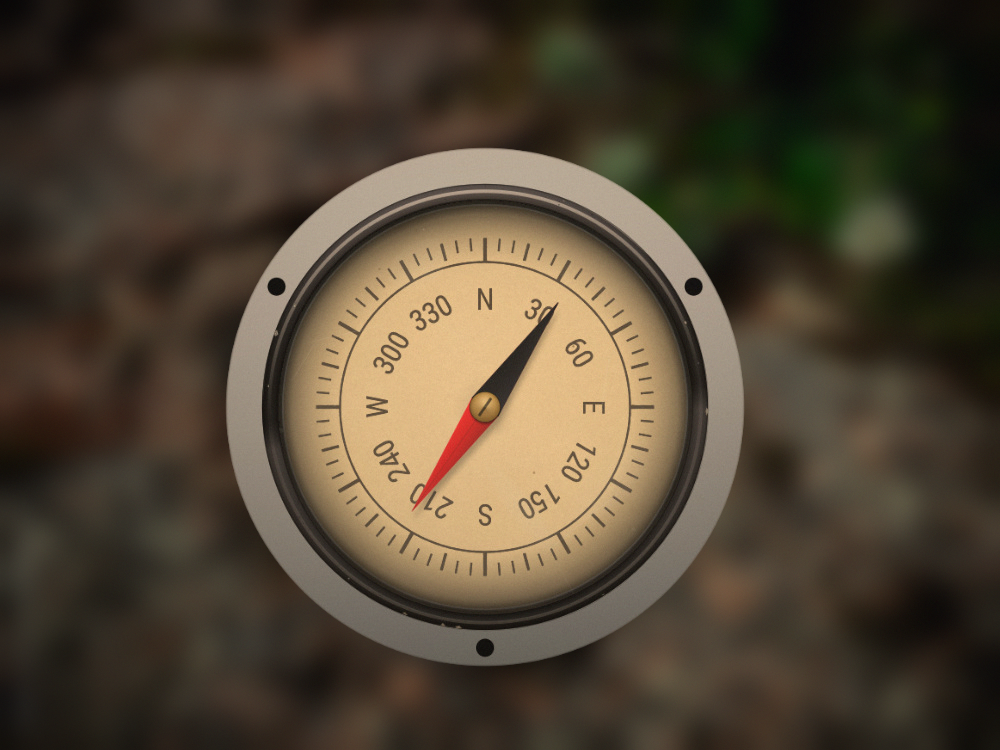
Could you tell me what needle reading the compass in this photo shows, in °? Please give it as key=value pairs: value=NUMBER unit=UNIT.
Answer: value=215 unit=°
